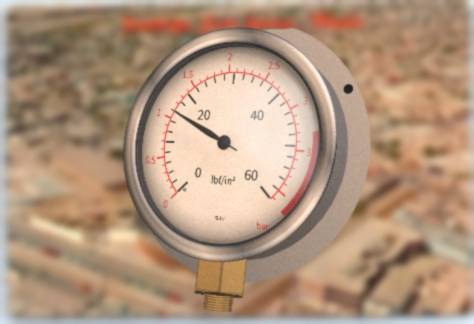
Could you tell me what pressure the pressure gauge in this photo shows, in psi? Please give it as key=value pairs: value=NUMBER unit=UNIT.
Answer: value=16 unit=psi
